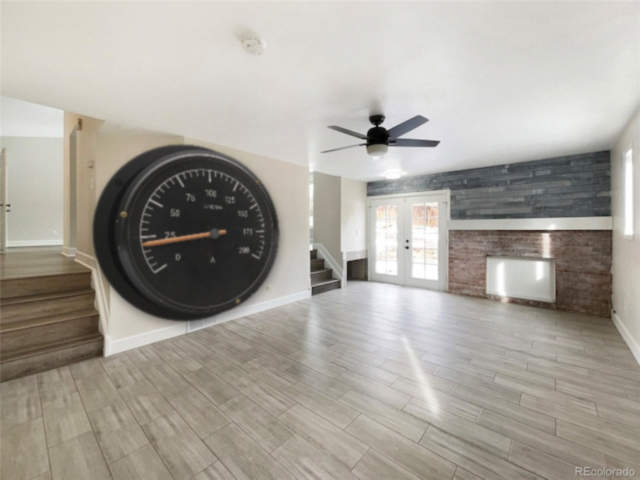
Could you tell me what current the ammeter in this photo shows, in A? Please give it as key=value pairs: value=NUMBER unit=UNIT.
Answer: value=20 unit=A
